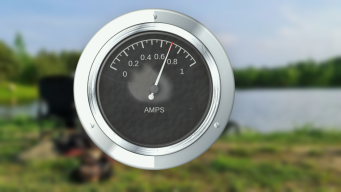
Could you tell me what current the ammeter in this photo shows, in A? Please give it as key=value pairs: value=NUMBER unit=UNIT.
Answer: value=0.7 unit=A
